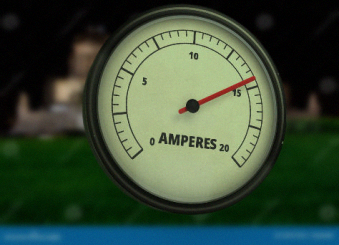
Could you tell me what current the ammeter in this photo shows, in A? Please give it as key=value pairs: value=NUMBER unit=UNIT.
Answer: value=14.5 unit=A
